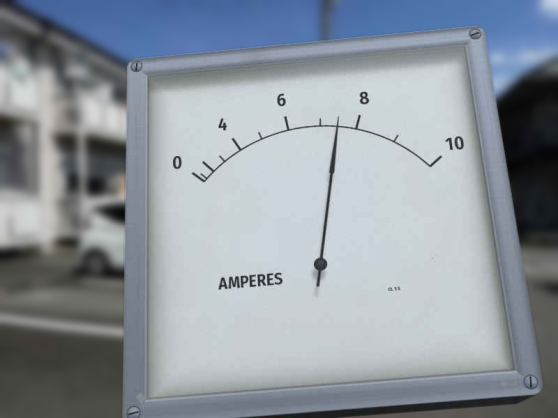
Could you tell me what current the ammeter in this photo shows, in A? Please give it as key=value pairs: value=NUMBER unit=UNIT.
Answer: value=7.5 unit=A
